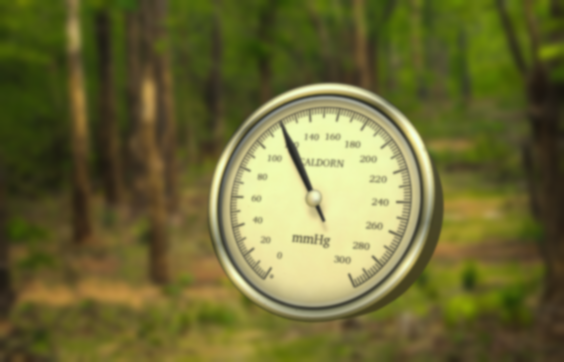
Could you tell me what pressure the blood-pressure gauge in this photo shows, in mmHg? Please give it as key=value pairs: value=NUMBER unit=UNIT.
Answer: value=120 unit=mmHg
